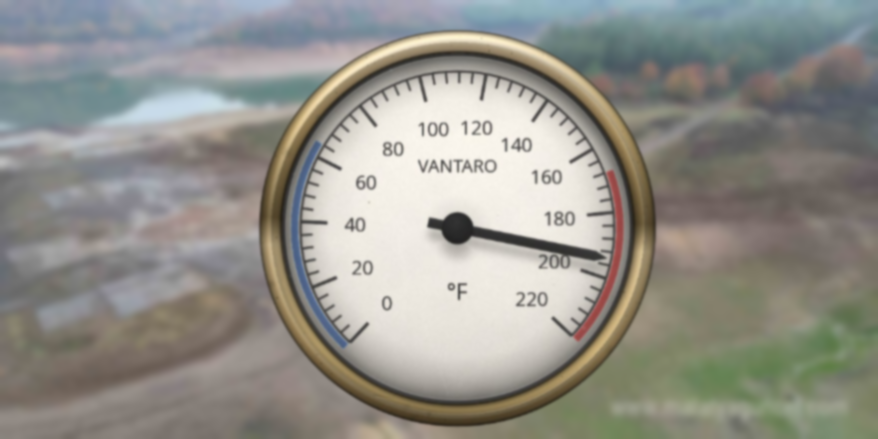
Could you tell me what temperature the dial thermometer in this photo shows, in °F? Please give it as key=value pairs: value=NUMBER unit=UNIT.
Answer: value=194 unit=°F
